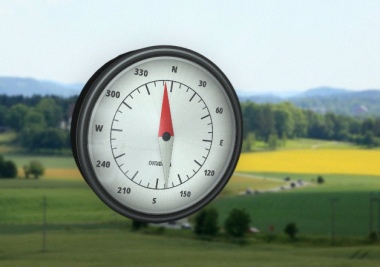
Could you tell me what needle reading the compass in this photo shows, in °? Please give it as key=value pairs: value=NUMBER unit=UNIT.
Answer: value=350 unit=°
